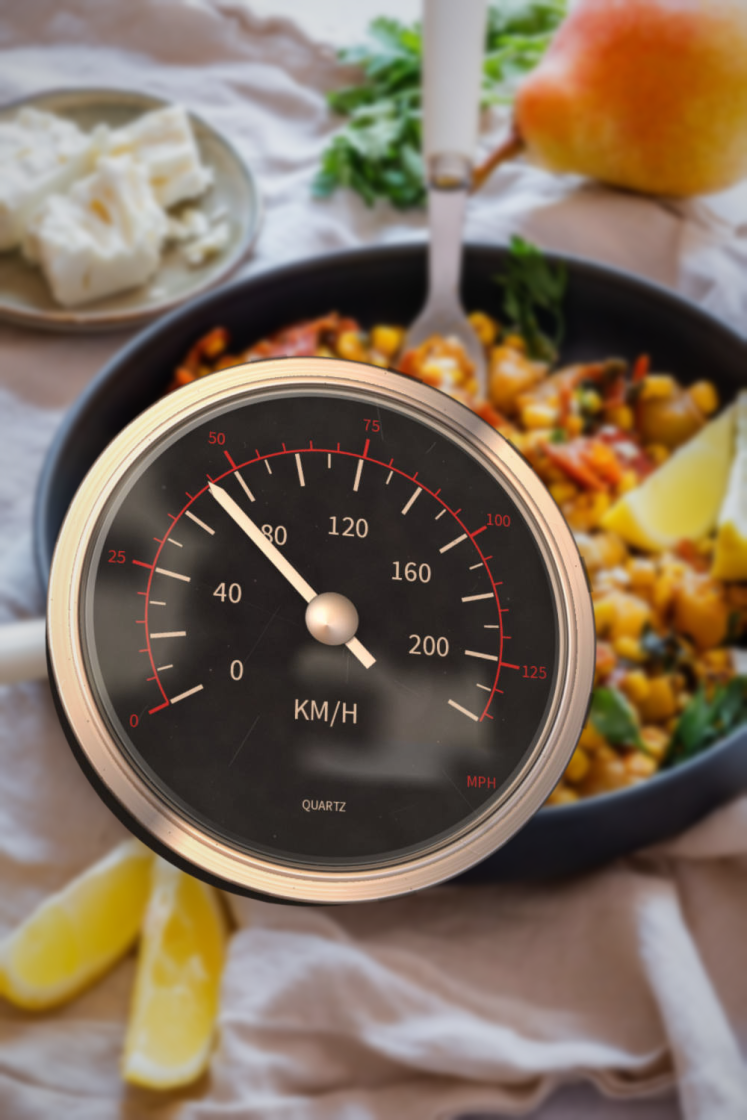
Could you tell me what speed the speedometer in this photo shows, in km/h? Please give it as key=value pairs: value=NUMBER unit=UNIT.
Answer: value=70 unit=km/h
